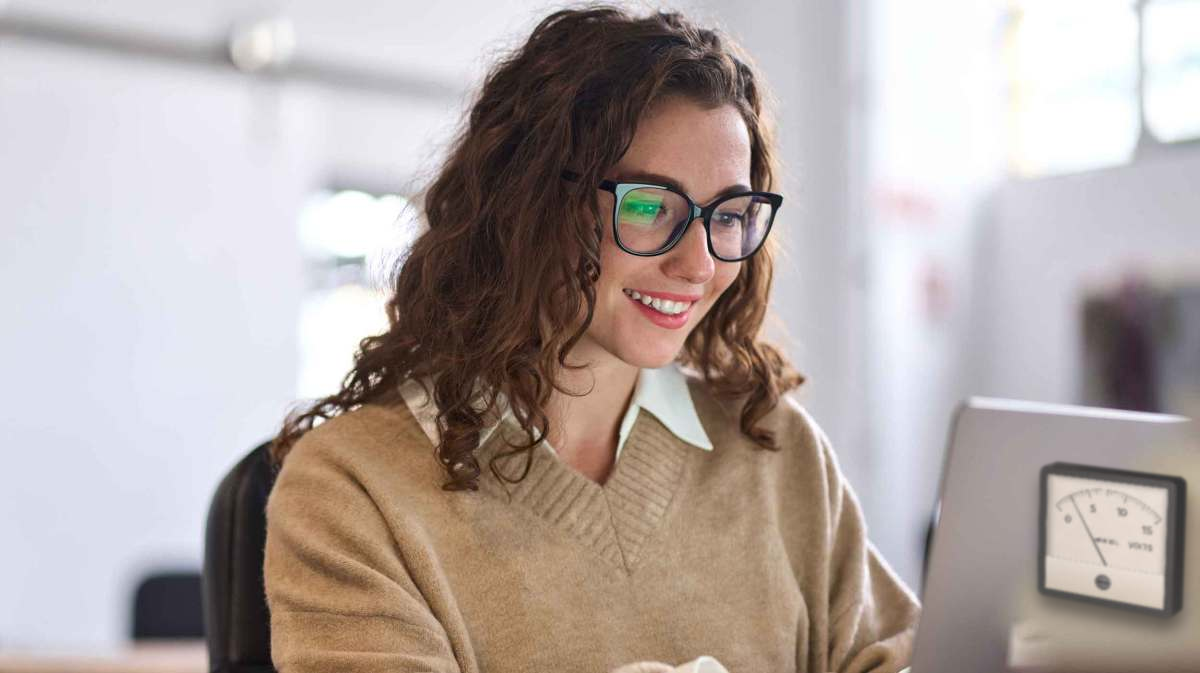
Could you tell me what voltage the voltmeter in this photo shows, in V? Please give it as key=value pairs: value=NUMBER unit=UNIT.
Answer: value=2.5 unit=V
